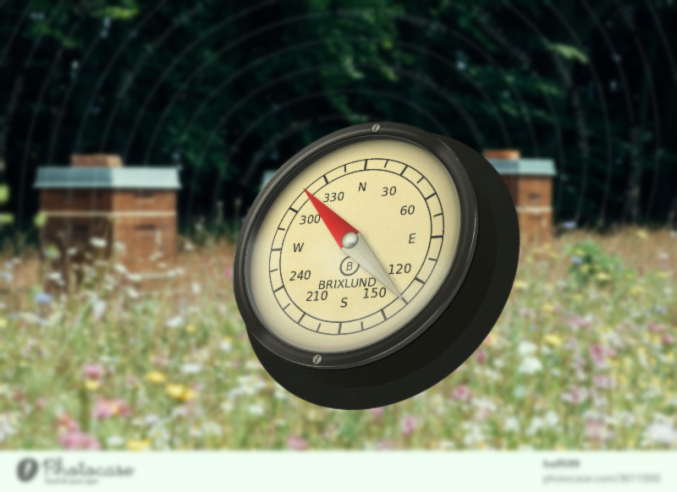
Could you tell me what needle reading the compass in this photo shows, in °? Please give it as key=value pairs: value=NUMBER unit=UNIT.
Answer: value=315 unit=°
